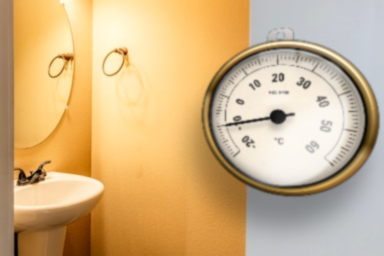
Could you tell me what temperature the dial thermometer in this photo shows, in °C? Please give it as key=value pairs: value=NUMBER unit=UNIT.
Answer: value=-10 unit=°C
